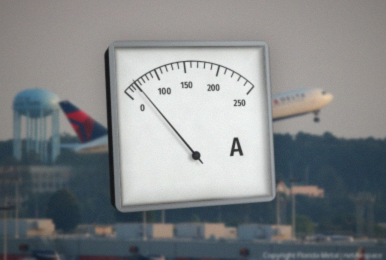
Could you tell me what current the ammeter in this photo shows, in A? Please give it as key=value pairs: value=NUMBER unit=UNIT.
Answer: value=50 unit=A
